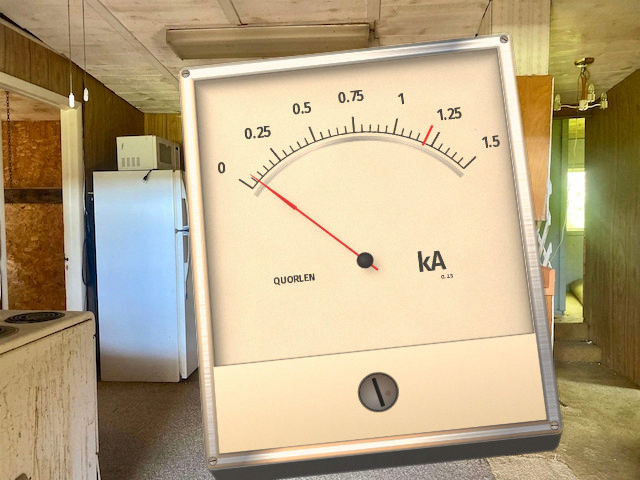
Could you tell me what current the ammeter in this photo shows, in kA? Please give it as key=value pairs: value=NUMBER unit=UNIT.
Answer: value=0.05 unit=kA
